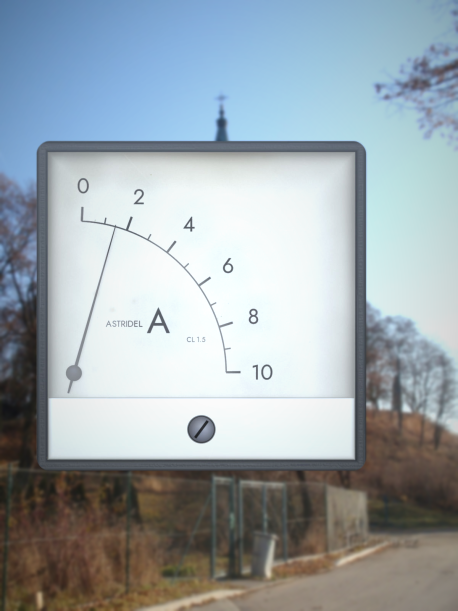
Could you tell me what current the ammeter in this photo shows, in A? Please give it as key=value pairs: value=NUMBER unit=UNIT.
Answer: value=1.5 unit=A
